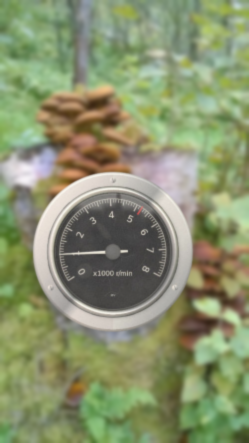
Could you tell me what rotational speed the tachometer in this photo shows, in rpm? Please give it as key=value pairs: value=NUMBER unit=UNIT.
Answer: value=1000 unit=rpm
